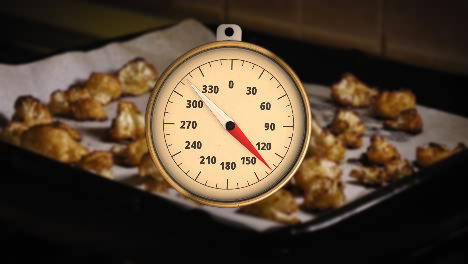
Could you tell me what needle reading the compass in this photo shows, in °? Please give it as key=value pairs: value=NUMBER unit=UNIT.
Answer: value=135 unit=°
